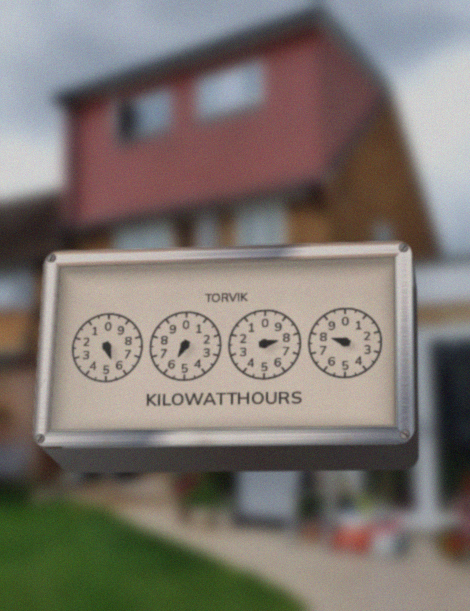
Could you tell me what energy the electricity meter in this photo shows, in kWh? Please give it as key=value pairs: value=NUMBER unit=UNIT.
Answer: value=5578 unit=kWh
